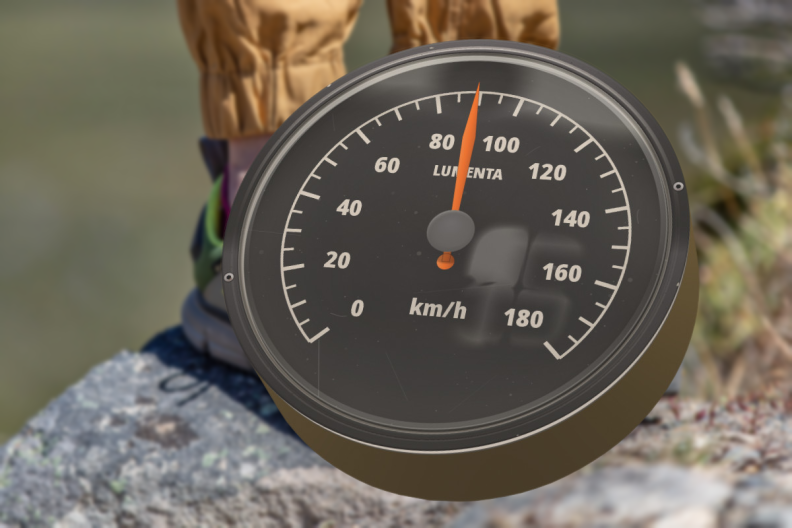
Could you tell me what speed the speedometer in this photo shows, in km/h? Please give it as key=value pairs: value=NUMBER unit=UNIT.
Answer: value=90 unit=km/h
